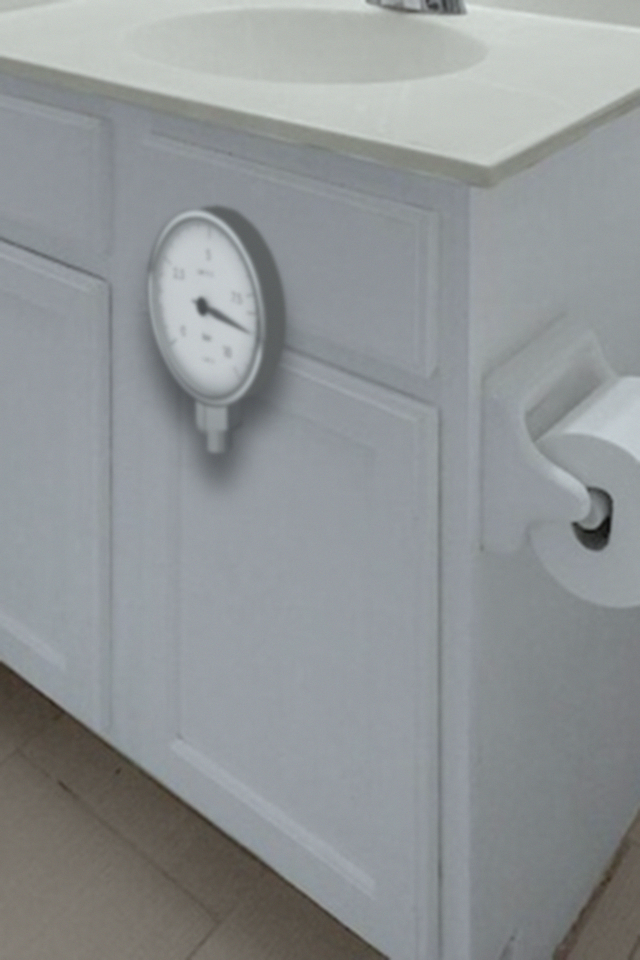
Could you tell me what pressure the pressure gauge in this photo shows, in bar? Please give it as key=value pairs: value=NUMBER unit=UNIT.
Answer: value=8.5 unit=bar
